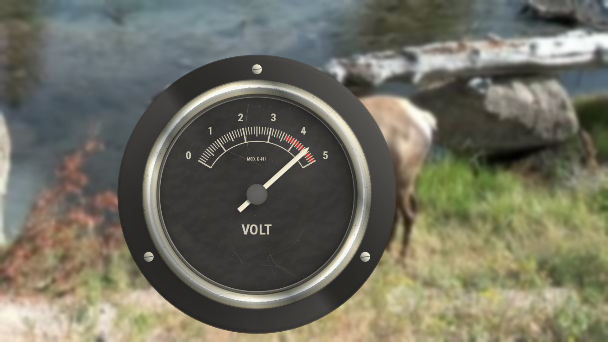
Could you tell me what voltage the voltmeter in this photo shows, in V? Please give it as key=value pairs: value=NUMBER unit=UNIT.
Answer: value=4.5 unit=V
